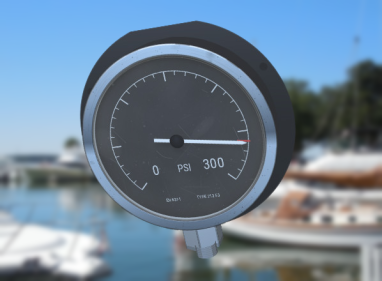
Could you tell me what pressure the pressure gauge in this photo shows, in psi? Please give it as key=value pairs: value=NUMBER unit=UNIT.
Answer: value=260 unit=psi
